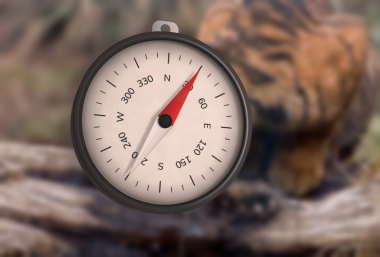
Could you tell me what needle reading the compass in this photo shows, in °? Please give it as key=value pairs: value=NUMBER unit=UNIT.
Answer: value=30 unit=°
